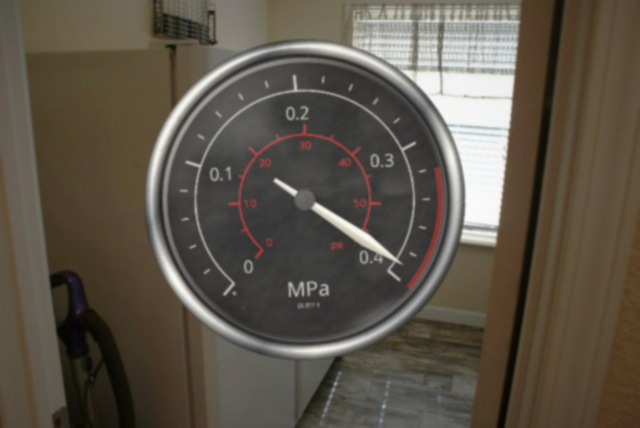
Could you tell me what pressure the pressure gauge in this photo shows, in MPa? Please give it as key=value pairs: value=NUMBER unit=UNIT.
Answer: value=0.39 unit=MPa
